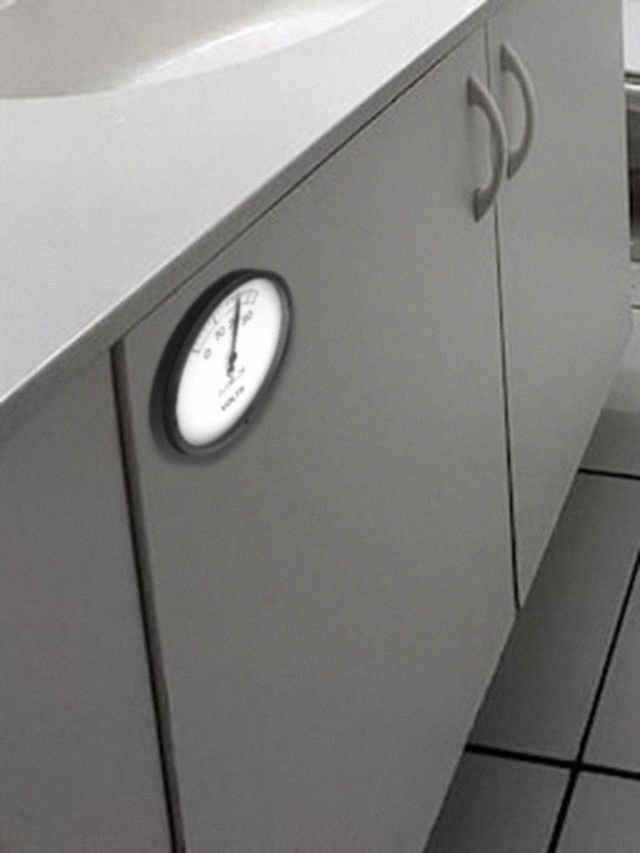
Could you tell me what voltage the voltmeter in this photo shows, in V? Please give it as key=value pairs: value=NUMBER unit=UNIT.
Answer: value=20 unit=V
